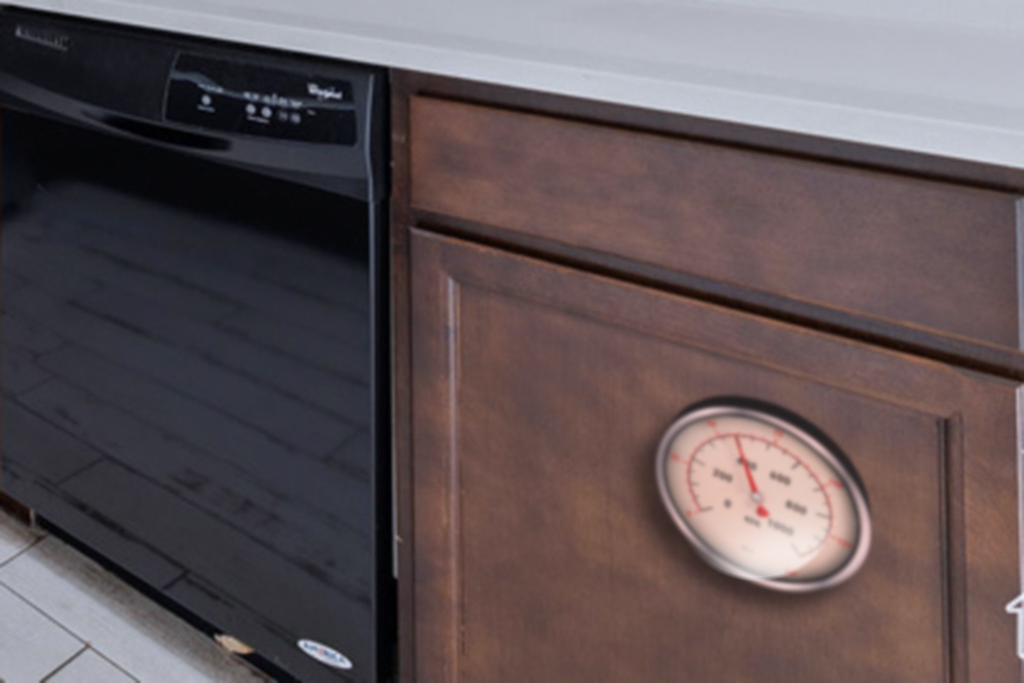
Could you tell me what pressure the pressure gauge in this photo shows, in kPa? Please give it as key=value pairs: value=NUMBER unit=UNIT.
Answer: value=400 unit=kPa
